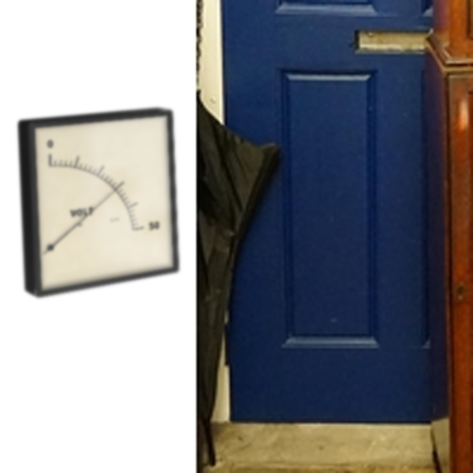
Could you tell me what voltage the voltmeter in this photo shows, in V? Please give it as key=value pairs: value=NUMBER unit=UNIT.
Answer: value=30 unit=V
